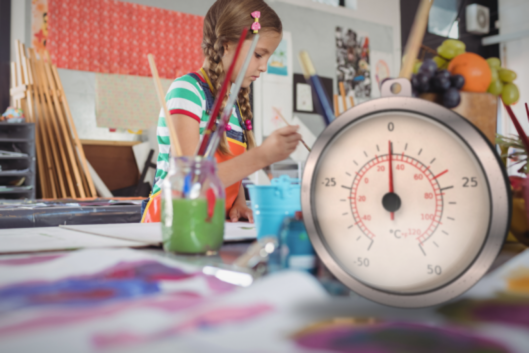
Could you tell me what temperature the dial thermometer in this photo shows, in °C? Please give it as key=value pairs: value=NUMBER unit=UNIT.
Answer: value=0 unit=°C
